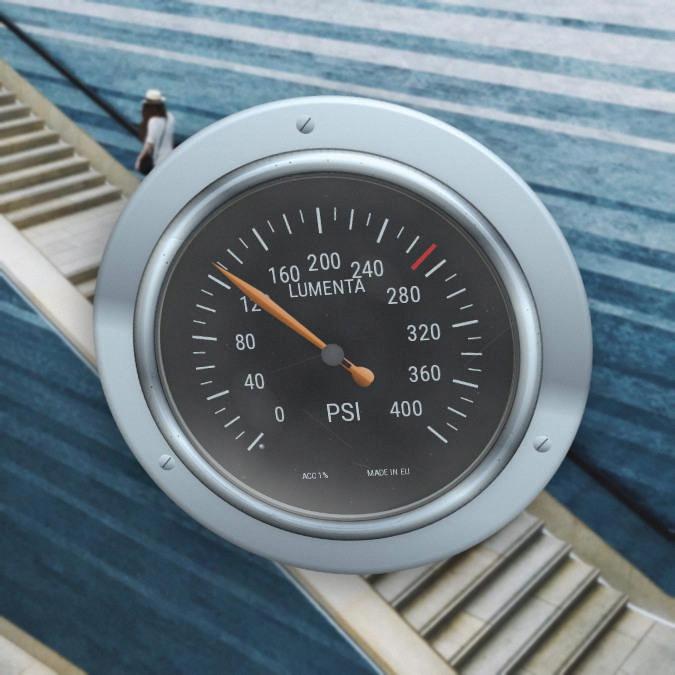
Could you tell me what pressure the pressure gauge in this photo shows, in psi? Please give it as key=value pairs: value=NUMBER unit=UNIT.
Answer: value=130 unit=psi
